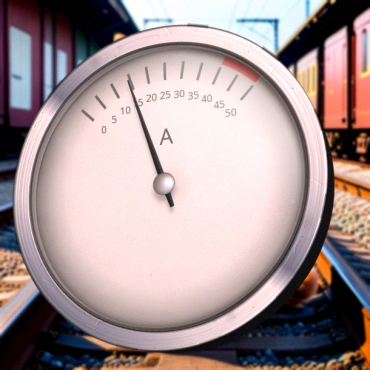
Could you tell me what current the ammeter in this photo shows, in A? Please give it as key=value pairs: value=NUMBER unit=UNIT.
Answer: value=15 unit=A
